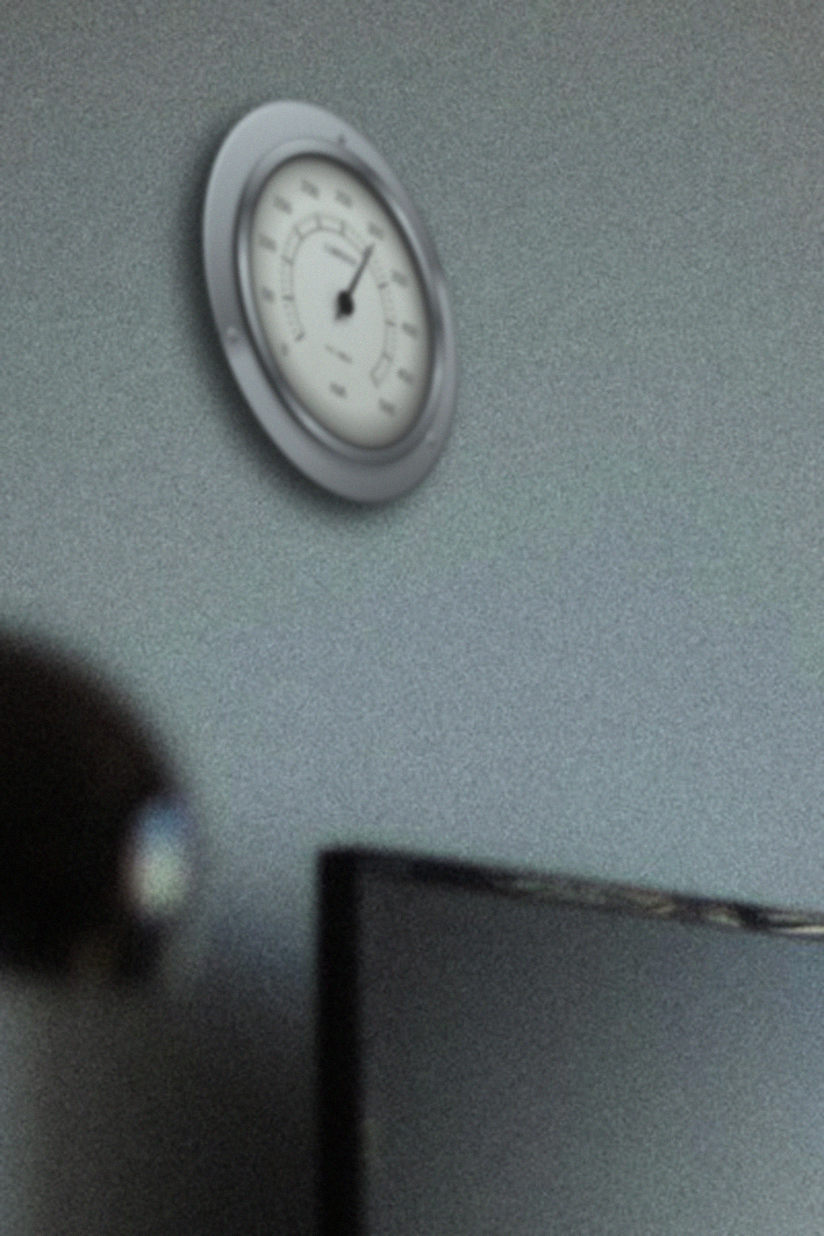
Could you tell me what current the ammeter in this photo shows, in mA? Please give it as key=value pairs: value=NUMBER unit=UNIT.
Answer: value=300 unit=mA
